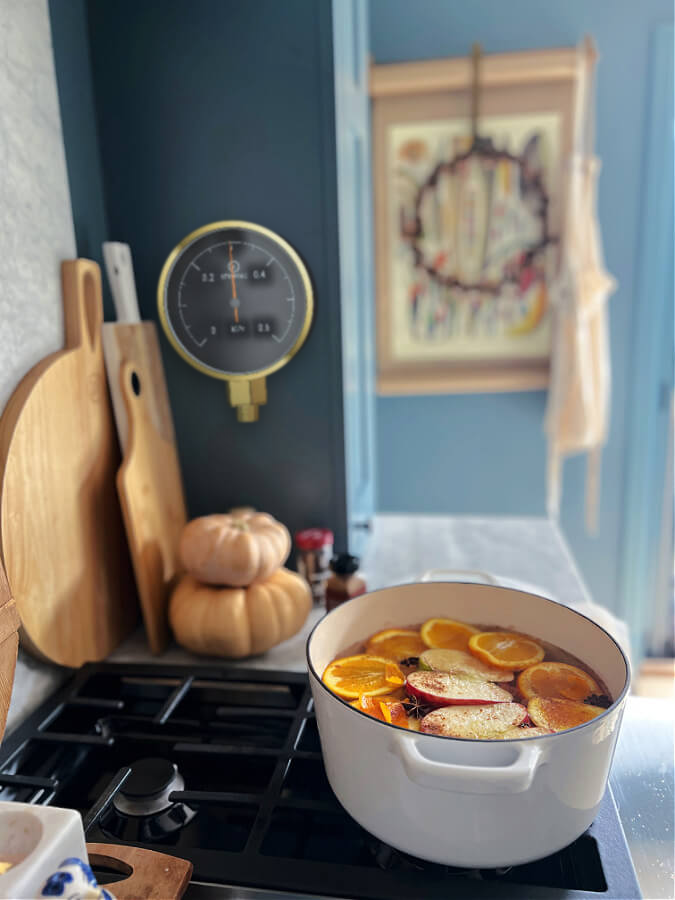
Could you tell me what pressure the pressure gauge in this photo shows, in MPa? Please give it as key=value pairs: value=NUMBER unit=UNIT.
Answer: value=0.3 unit=MPa
